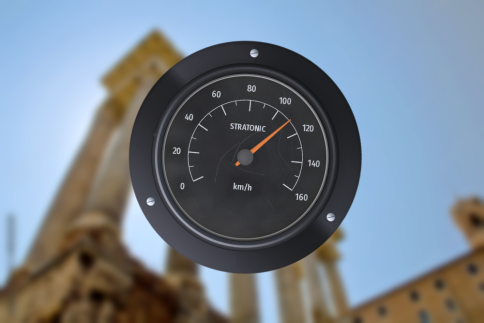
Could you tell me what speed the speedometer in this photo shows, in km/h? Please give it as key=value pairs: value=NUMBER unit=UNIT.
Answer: value=110 unit=km/h
